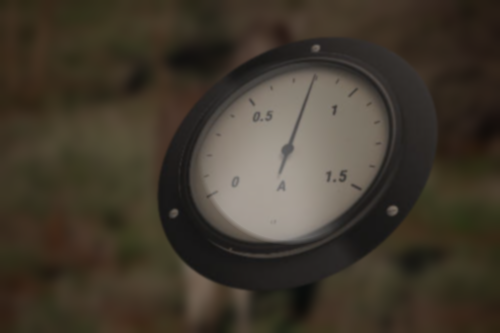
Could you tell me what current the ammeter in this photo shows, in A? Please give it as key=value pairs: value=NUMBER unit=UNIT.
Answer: value=0.8 unit=A
